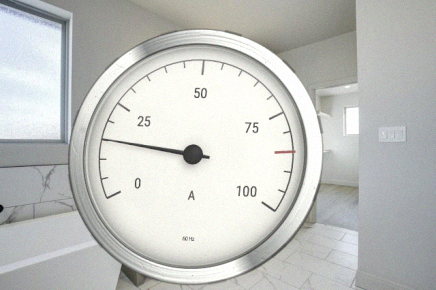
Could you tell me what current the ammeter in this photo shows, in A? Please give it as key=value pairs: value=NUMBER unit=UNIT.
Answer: value=15 unit=A
